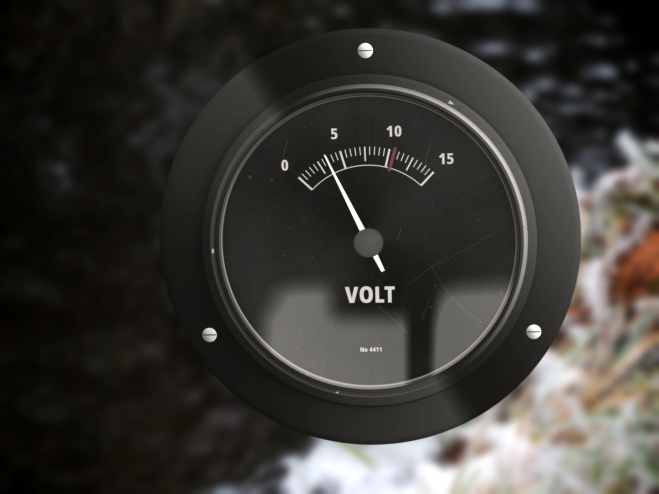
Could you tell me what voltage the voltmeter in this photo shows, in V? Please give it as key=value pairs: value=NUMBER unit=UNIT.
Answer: value=3.5 unit=V
